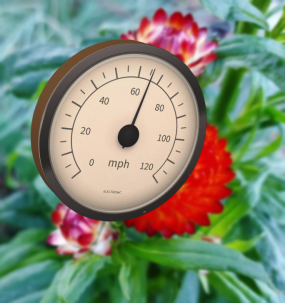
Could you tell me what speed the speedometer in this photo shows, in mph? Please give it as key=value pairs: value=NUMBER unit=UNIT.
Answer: value=65 unit=mph
